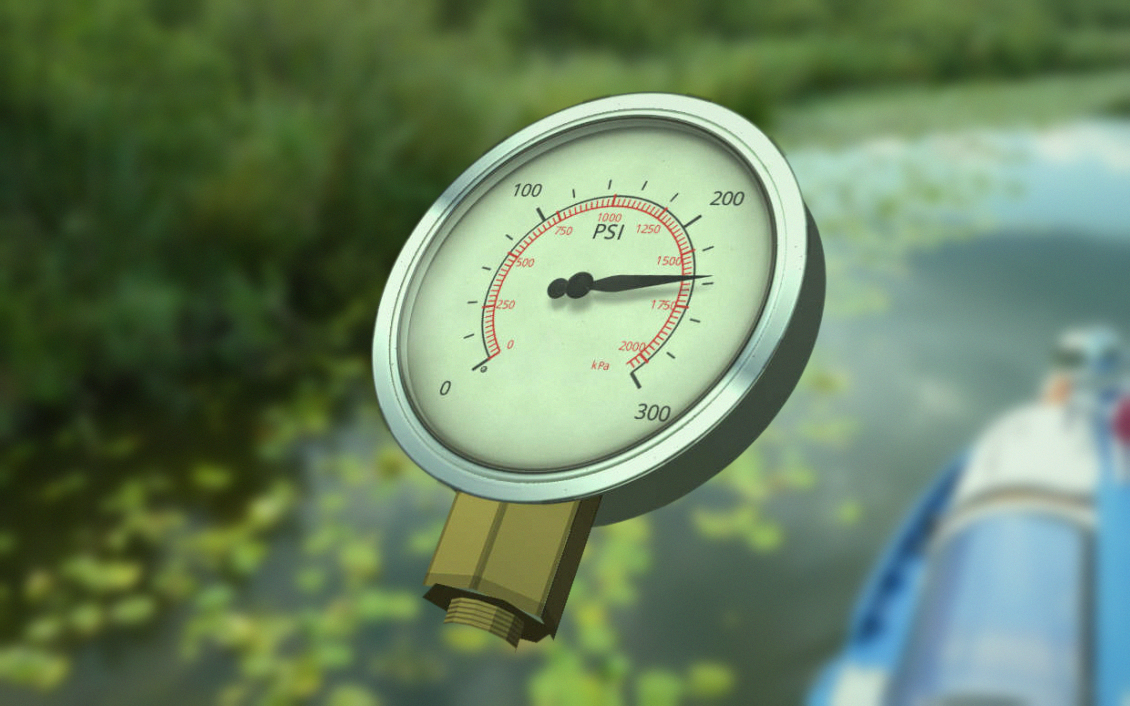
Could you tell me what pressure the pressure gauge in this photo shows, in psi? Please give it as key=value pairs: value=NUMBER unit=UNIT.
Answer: value=240 unit=psi
